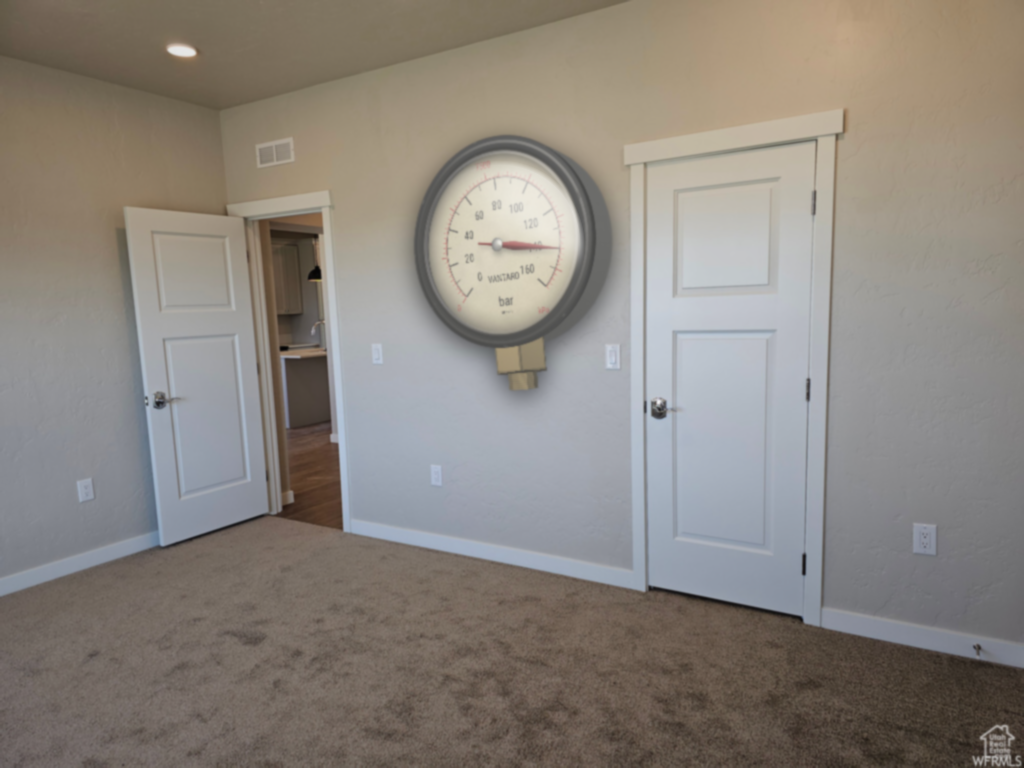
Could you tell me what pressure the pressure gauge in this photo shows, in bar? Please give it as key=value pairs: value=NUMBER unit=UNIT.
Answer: value=140 unit=bar
